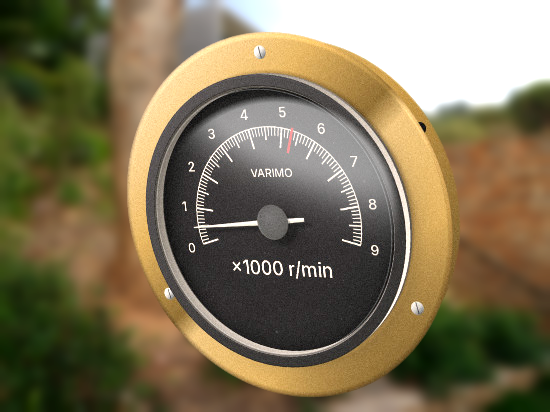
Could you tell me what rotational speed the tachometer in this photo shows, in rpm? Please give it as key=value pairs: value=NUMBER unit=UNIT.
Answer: value=500 unit=rpm
